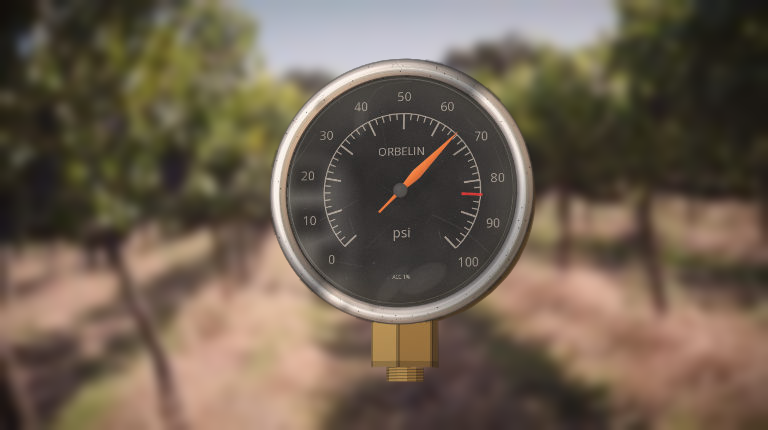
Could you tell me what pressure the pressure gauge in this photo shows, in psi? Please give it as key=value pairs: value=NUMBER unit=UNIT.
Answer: value=66 unit=psi
